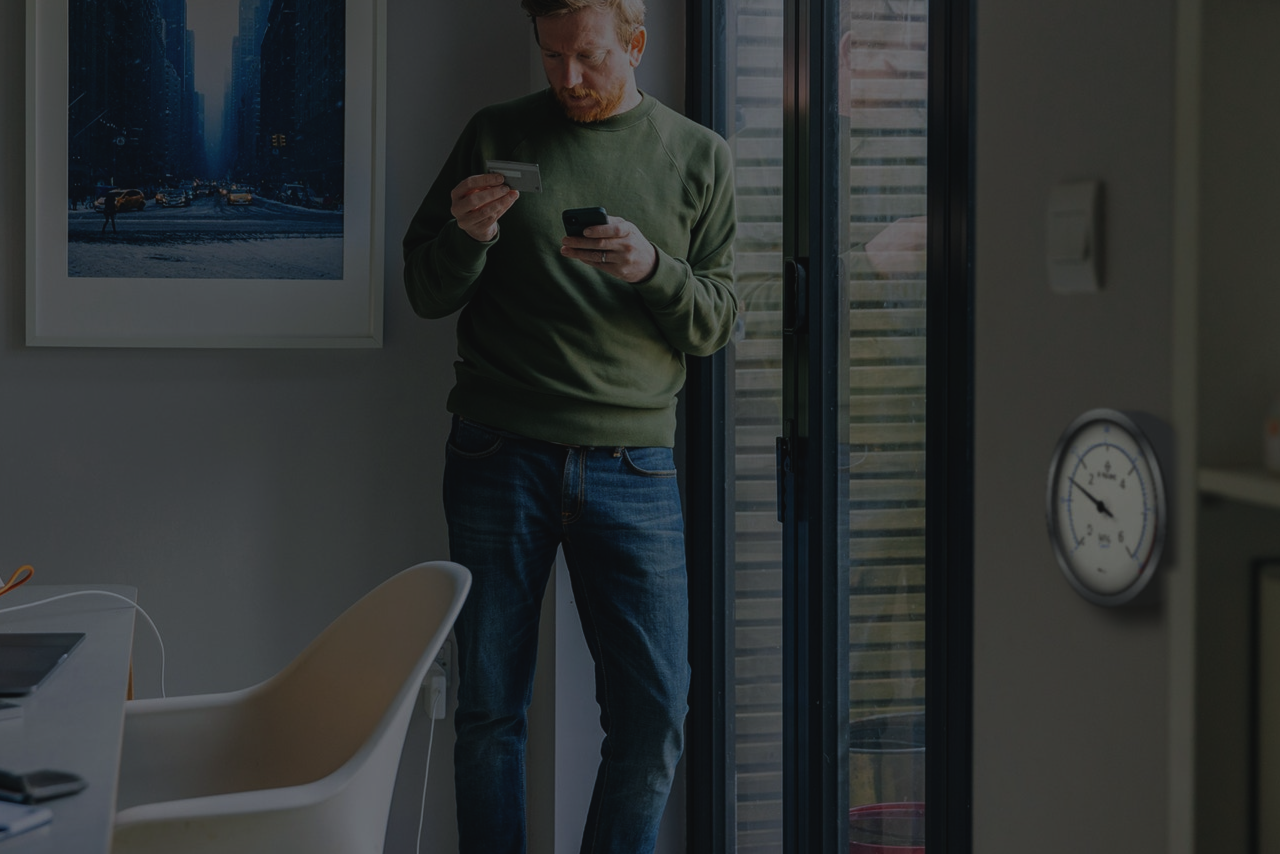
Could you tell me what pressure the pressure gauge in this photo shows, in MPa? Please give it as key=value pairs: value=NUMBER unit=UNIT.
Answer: value=1.5 unit=MPa
